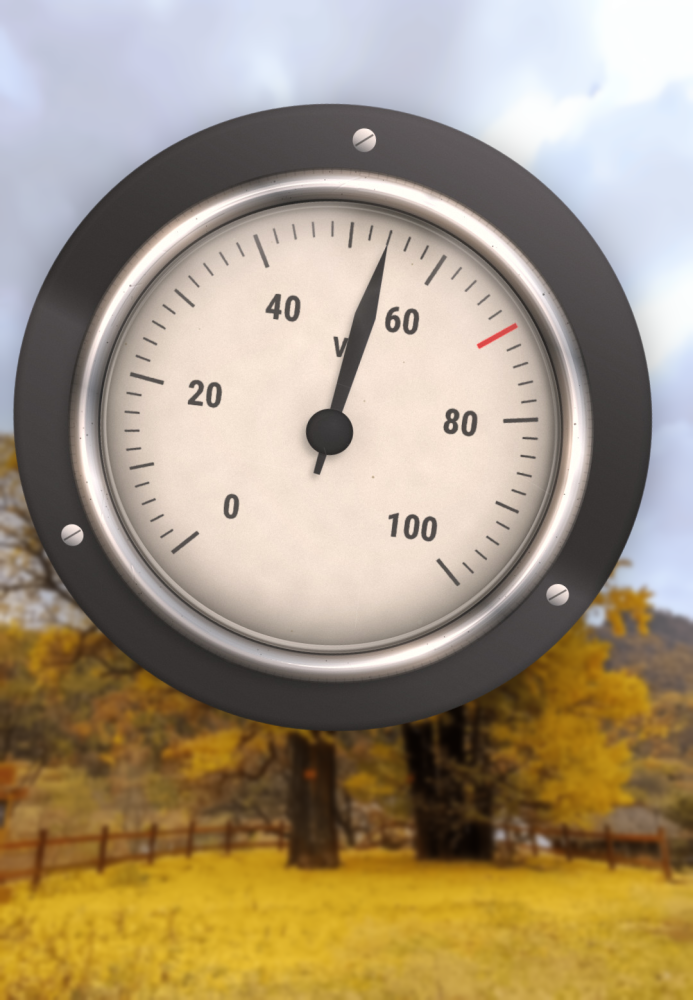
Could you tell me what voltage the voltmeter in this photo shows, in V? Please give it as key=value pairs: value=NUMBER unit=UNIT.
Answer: value=54 unit=V
